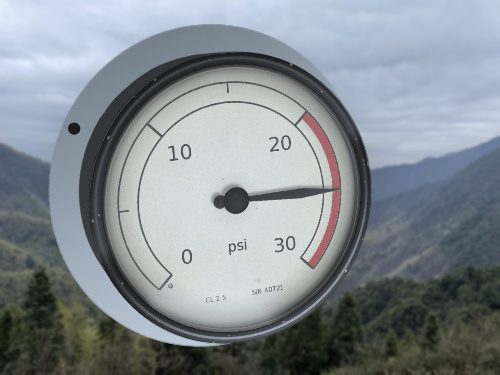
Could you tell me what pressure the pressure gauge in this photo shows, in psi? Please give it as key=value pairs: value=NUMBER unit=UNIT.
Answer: value=25 unit=psi
